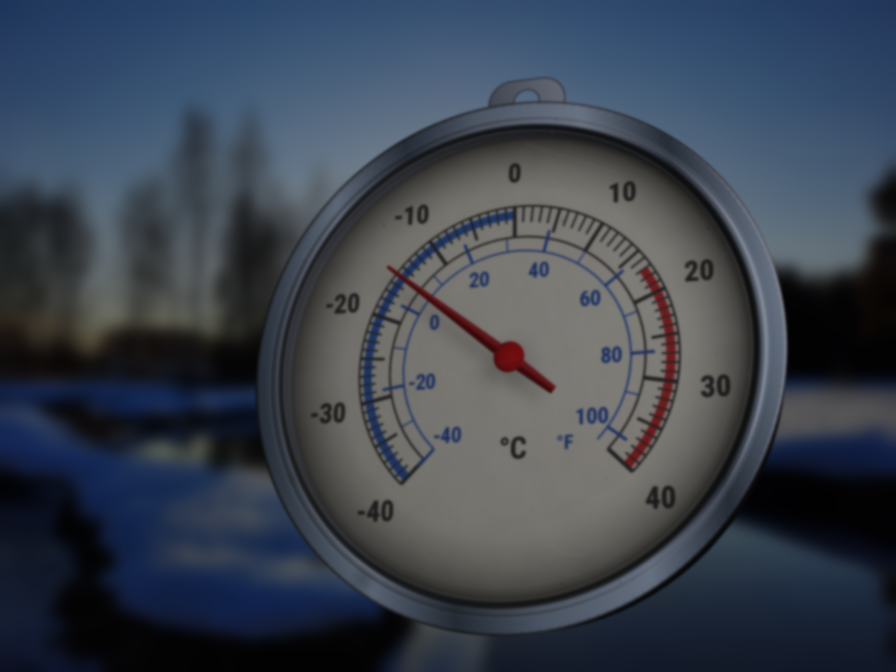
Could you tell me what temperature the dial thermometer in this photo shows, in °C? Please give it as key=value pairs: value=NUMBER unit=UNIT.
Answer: value=-15 unit=°C
